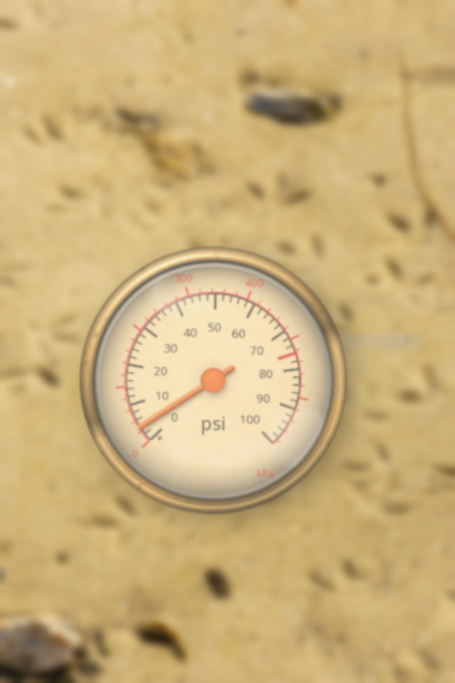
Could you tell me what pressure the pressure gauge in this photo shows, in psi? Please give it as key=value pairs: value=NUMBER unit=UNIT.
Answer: value=4 unit=psi
